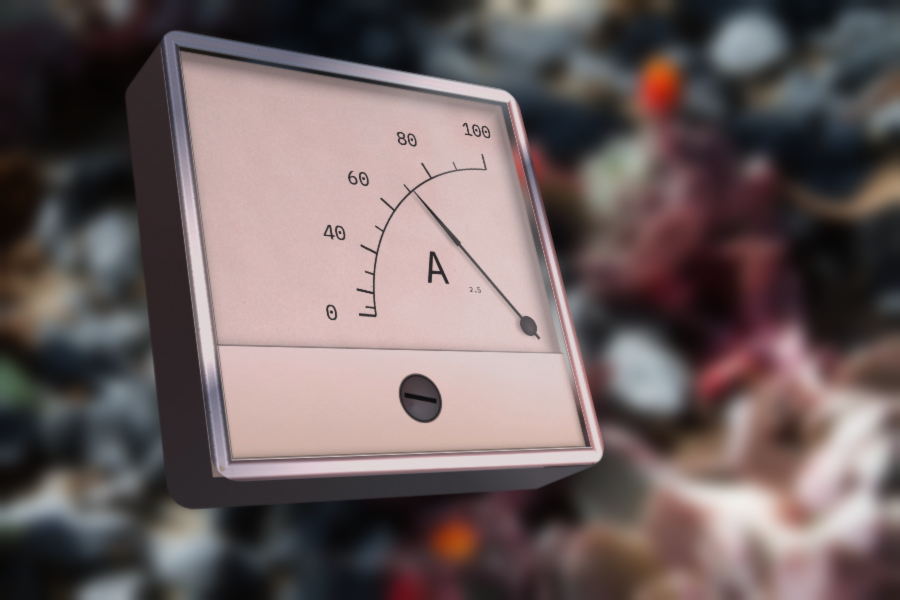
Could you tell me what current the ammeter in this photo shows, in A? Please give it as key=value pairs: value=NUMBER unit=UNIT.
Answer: value=70 unit=A
